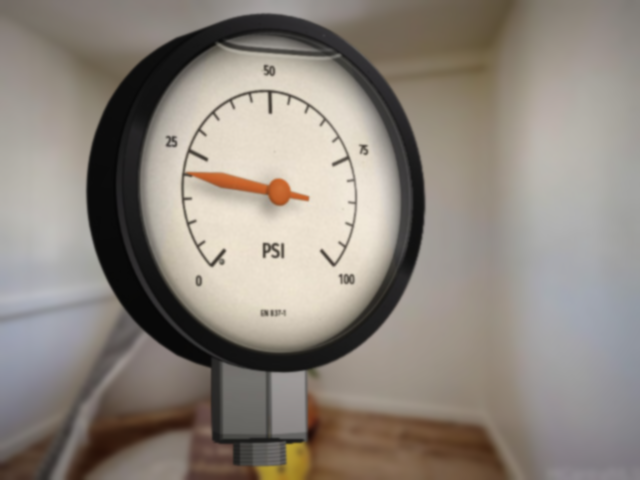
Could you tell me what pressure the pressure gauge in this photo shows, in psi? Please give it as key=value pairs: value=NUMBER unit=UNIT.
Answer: value=20 unit=psi
